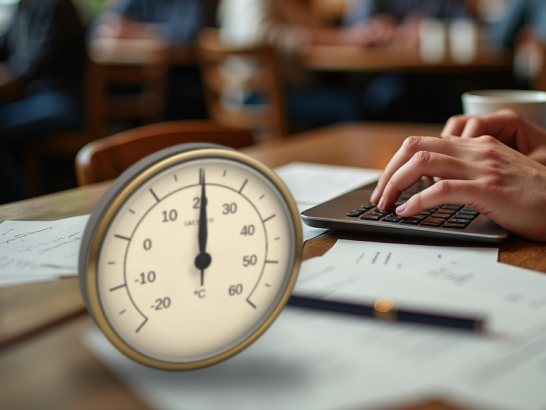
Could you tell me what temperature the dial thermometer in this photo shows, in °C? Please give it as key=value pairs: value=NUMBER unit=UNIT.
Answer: value=20 unit=°C
